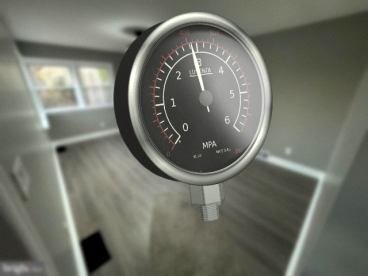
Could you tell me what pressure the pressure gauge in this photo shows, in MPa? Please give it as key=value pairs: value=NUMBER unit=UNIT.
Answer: value=2.8 unit=MPa
